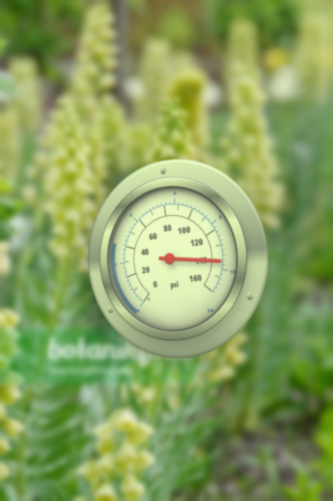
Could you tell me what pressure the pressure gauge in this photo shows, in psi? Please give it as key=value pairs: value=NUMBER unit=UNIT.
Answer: value=140 unit=psi
